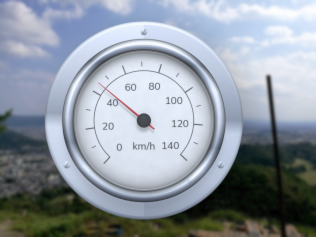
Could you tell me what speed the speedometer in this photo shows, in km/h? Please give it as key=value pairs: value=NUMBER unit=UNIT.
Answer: value=45 unit=km/h
